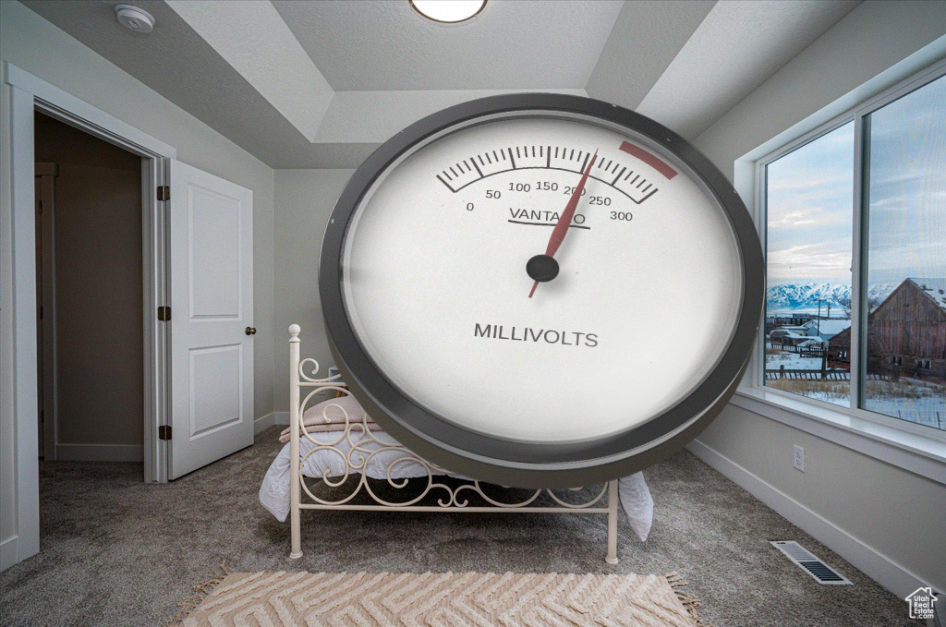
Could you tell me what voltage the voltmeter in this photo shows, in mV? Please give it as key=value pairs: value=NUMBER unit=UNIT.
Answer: value=210 unit=mV
